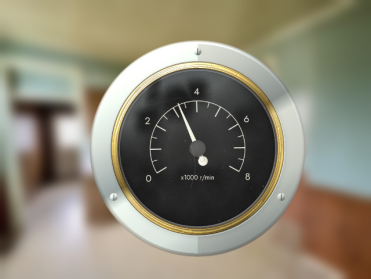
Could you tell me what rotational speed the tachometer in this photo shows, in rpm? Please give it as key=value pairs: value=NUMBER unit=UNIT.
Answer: value=3250 unit=rpm
